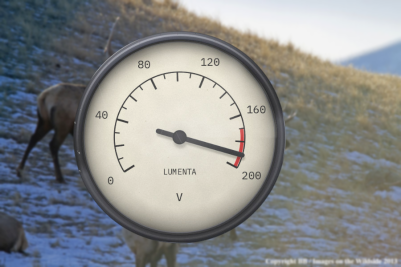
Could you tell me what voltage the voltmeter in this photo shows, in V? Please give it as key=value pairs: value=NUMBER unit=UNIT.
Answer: value=190 unit=V
